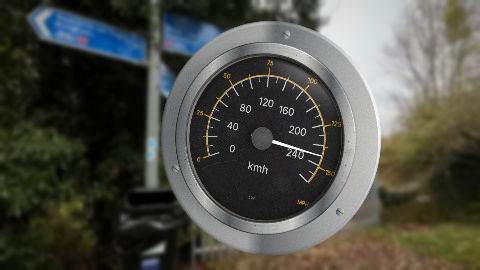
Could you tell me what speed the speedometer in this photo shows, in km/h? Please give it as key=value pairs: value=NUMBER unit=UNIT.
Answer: value=230 unit=km/h
